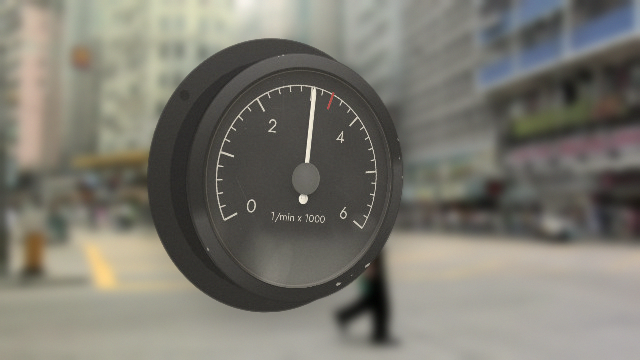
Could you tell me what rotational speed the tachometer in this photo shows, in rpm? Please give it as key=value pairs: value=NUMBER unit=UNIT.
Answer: value=3000 unit=rpm
